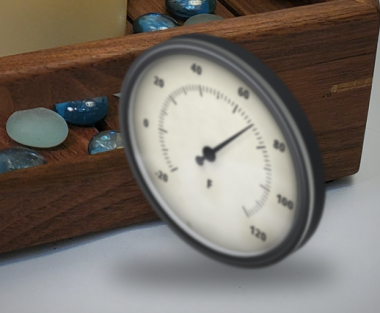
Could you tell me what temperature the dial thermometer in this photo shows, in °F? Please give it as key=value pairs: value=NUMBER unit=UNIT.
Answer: value=70 unit=°F
